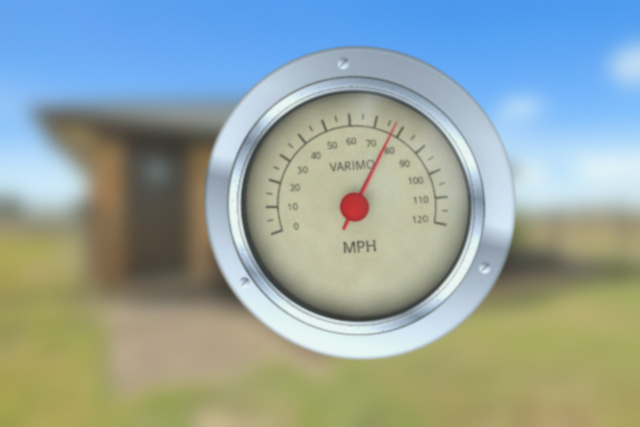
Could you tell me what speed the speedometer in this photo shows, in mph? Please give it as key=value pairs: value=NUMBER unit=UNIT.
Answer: value=77.5 unit=mph
